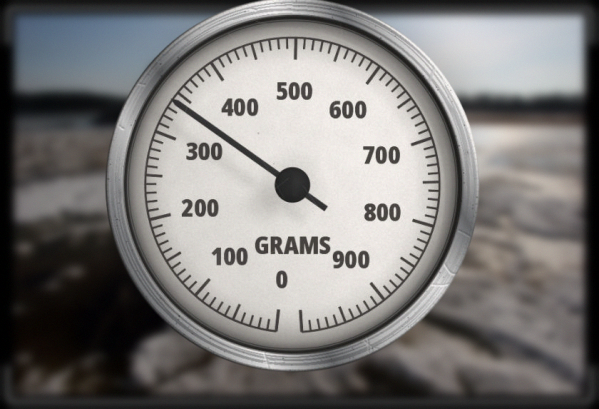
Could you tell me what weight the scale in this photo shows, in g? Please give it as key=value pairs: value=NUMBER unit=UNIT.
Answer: value=340 unit=g
